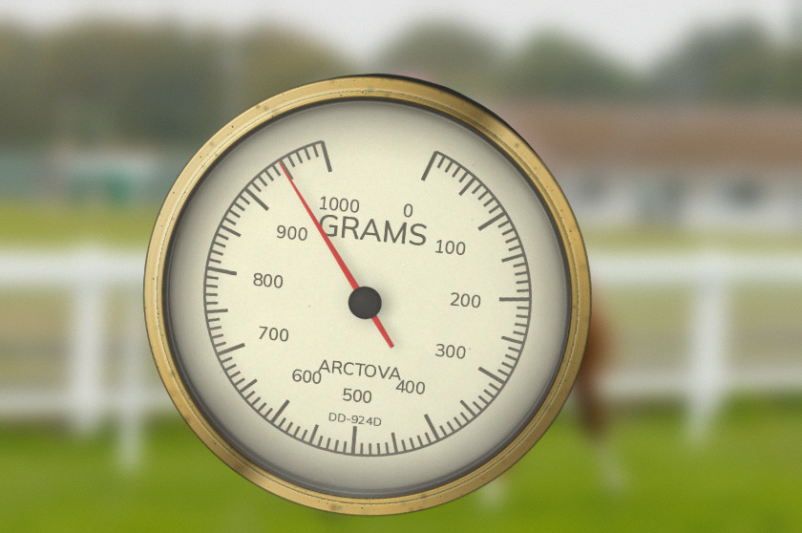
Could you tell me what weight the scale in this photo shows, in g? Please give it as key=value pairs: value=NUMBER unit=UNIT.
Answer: value=950 unit=g
